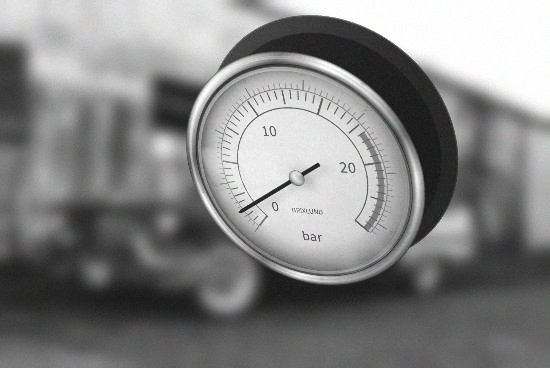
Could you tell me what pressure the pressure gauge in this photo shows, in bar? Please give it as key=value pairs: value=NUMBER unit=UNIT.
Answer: value=1.5 unit=bar
